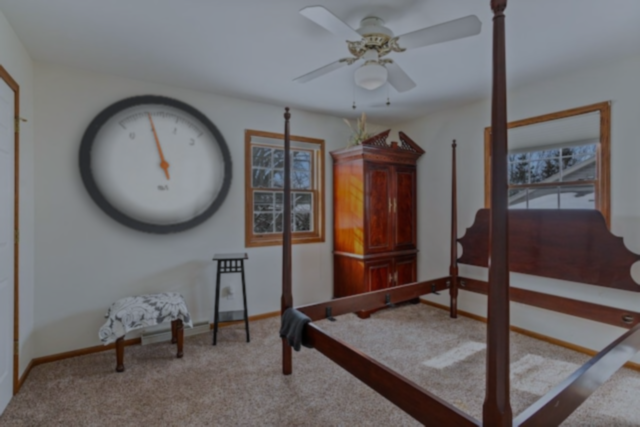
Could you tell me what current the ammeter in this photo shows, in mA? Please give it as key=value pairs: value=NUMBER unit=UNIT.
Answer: value=1 unit=mA
